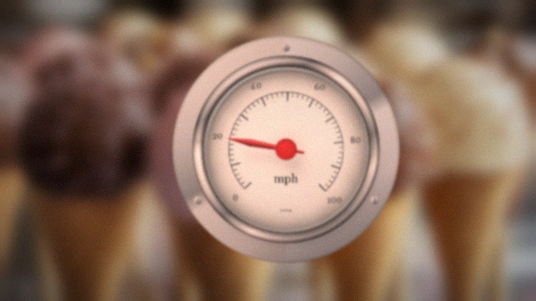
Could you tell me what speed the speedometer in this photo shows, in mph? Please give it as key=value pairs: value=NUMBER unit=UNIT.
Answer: value=20 unit=mph
